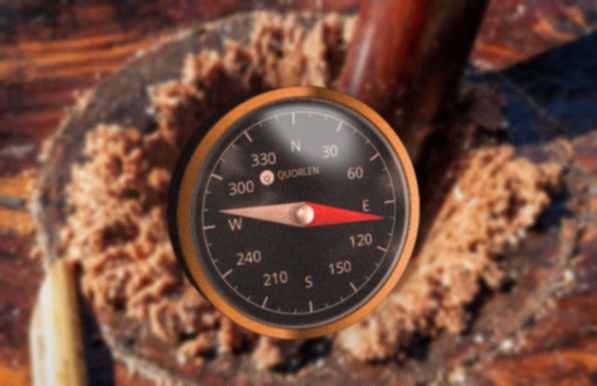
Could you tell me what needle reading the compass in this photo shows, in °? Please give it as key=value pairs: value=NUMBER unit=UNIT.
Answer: value=100 unit=°
